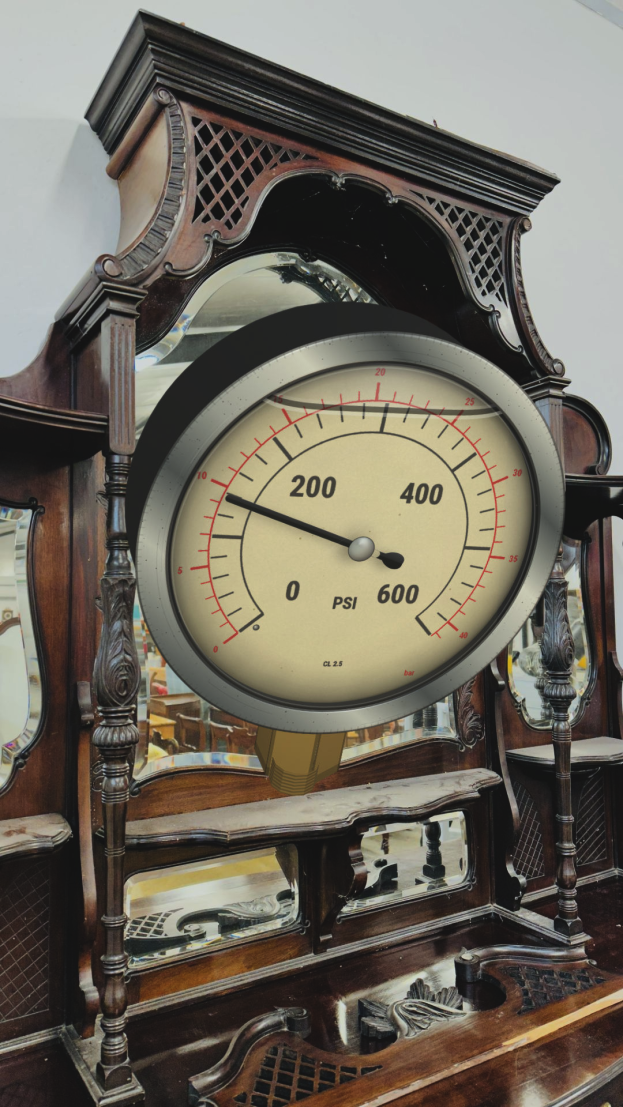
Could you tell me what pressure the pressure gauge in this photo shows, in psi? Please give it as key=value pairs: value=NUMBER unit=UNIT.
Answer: value=140 unit=psi
